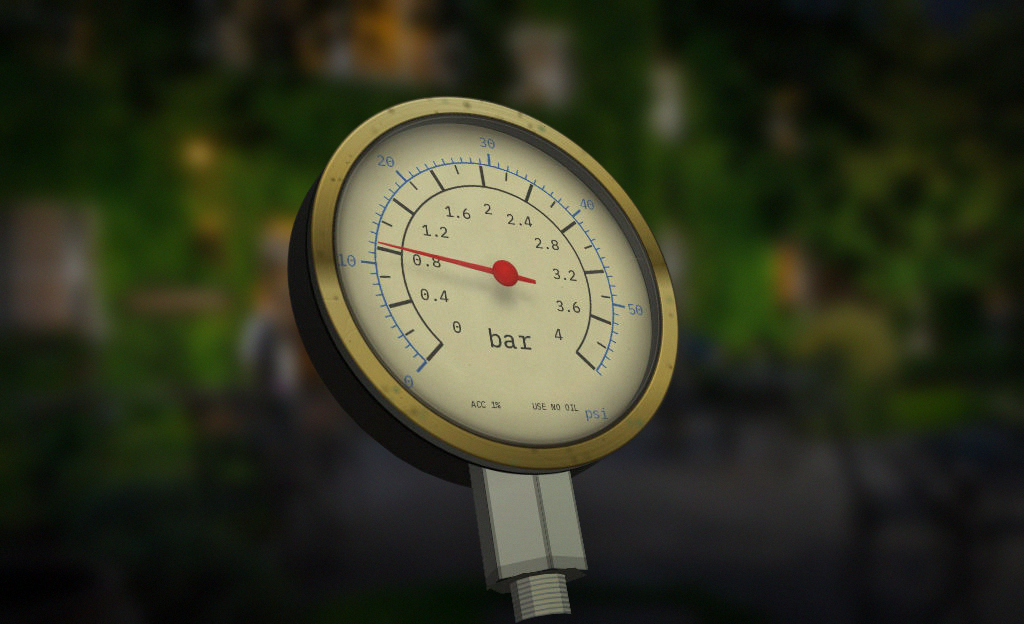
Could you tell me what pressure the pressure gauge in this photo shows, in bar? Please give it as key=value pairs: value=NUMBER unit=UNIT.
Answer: value=0.8 unit=bar
